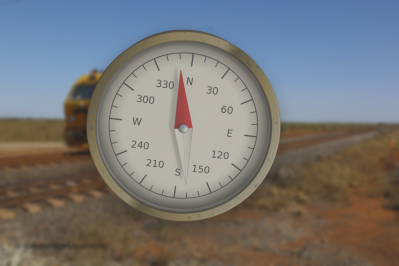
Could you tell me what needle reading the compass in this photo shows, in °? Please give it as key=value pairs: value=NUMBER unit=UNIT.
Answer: value=350 unit=°
